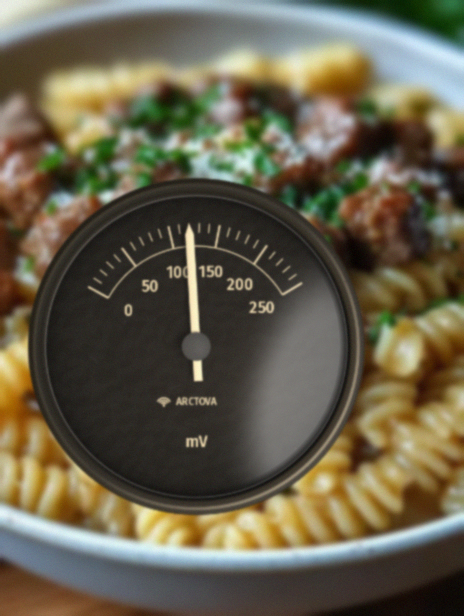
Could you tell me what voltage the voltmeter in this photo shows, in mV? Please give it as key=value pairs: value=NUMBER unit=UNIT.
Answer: value=120 unit=mV
